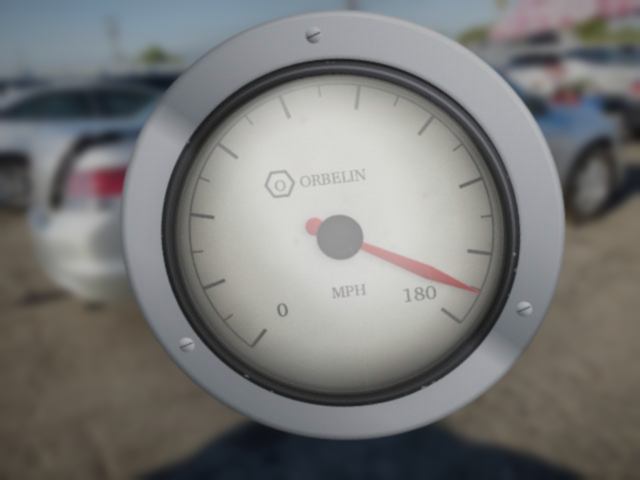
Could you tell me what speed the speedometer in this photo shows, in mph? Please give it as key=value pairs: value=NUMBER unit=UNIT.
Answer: value=170 unit=mph
